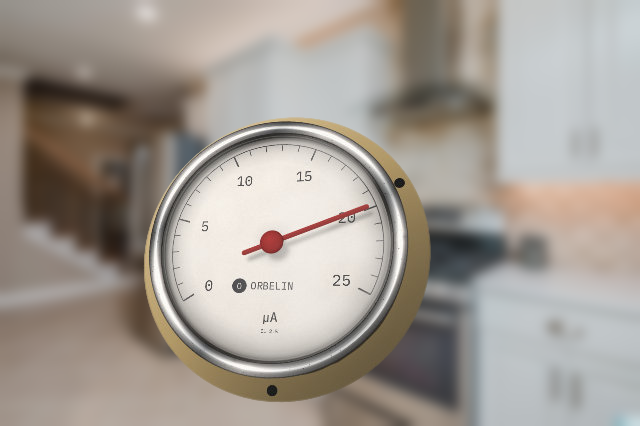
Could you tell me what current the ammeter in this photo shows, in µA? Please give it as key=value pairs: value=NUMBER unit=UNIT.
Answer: value=20 unit=µA
